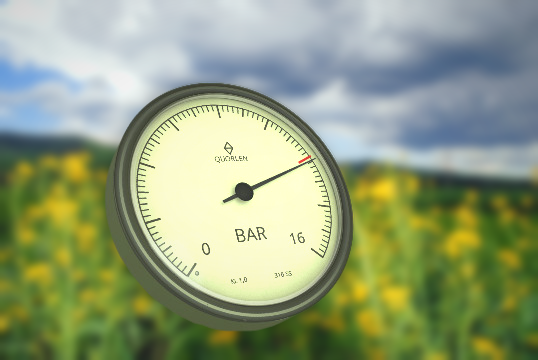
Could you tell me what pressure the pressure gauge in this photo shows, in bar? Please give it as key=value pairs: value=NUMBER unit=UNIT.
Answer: value=12.2 unit=bar
